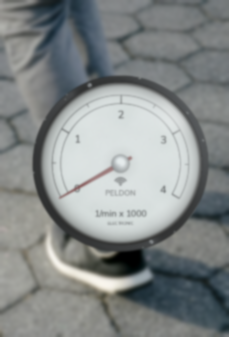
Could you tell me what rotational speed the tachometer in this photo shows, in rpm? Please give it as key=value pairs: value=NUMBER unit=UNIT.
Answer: value=0 unit=rpm
